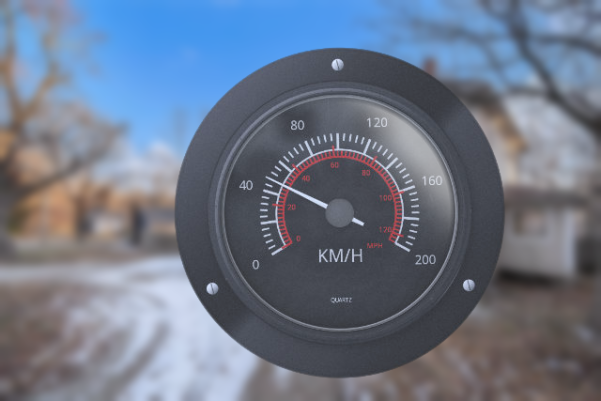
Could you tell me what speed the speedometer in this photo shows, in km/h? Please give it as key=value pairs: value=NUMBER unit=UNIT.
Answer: value=48 unit=km/h
